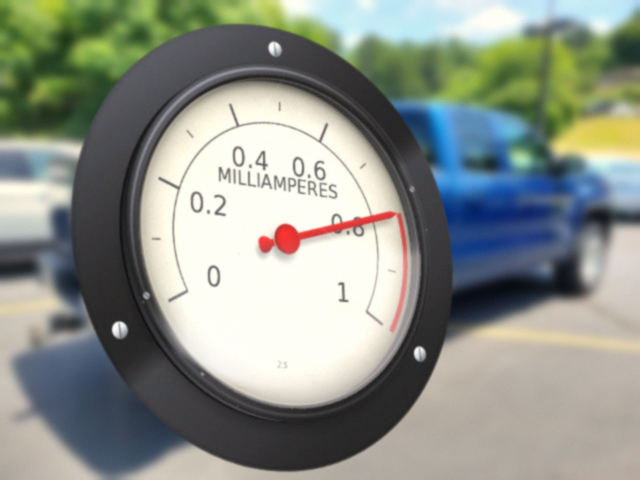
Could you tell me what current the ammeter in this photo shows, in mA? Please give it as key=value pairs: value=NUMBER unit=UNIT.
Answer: value=0.8 unit=mA
